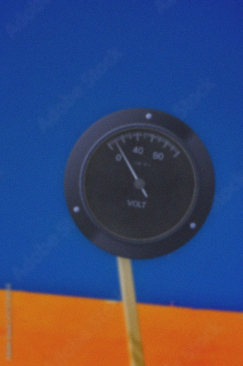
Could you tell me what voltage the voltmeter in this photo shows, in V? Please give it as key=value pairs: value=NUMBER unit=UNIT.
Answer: value=10 unit=V
